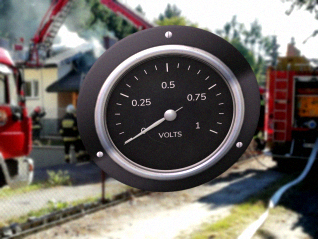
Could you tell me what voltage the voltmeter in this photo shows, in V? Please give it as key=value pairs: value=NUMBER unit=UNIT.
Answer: value=0 unit=V
